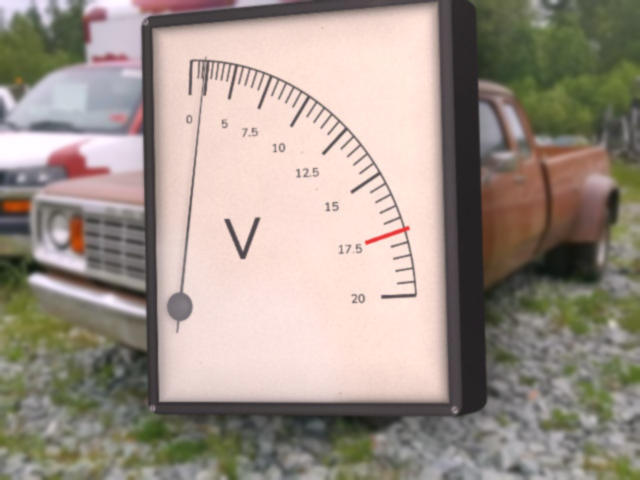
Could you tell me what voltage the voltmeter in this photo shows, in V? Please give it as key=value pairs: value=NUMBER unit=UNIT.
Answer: value=2.5 unit=V
